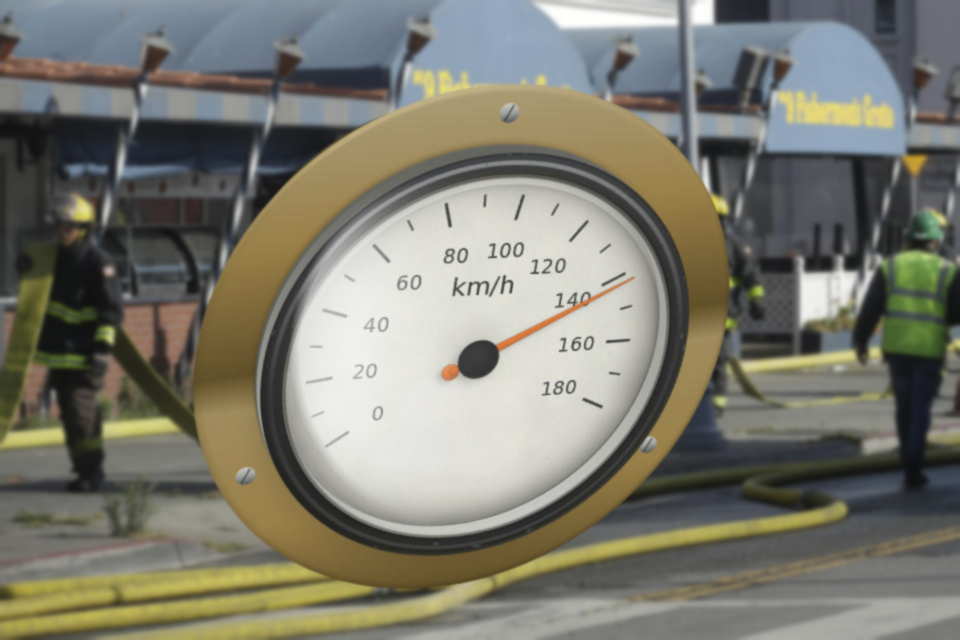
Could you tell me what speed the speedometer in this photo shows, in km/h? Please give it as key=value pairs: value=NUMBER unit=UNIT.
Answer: value=140 unit=km/h
